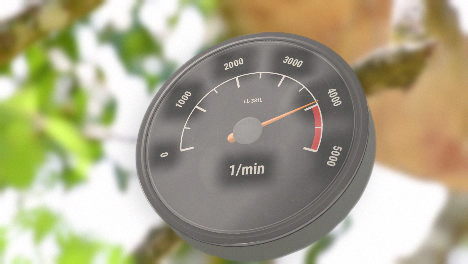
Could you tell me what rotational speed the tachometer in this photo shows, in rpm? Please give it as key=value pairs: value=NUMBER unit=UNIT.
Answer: value=4000 unit=rpm
